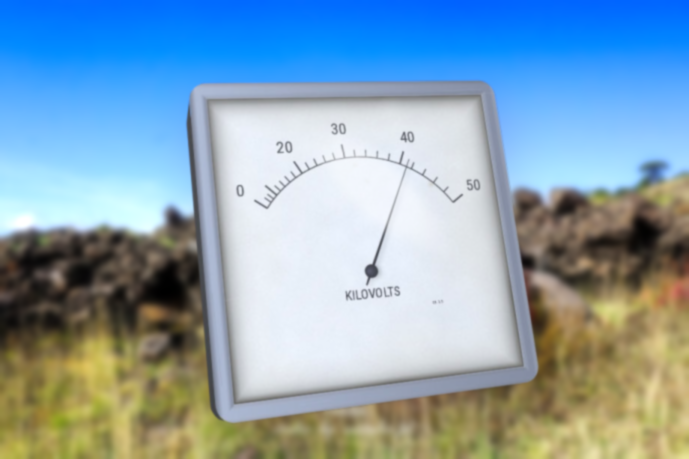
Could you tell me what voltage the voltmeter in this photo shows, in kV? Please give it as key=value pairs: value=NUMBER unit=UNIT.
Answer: value=41 unit=kV
